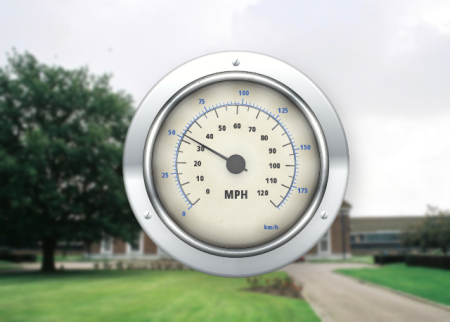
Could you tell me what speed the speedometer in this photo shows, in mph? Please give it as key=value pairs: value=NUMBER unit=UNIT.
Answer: value=32.5 unit=mph
